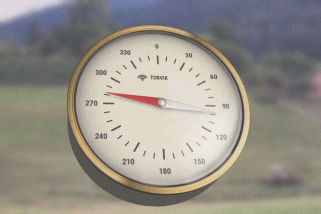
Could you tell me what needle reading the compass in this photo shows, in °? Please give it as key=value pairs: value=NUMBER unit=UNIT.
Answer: value=280 unit=°
